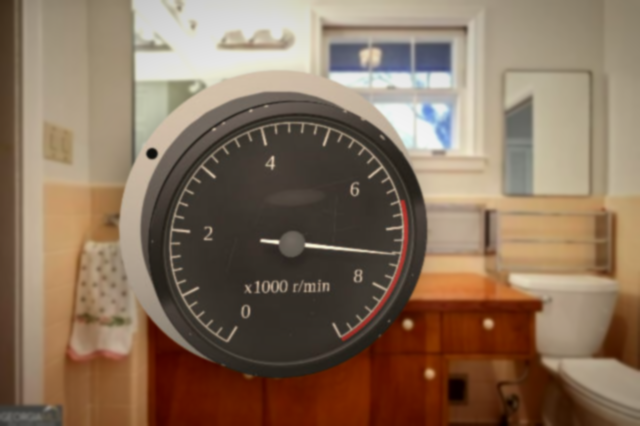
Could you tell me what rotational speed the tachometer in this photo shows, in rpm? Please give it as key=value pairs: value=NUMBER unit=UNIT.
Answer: value=7400 unit=rpm
